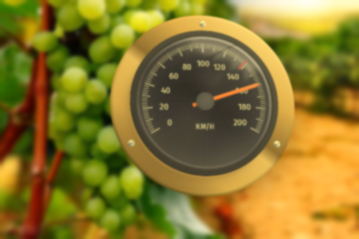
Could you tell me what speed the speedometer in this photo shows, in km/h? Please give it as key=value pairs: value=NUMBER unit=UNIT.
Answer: value=160 unit=km/h
